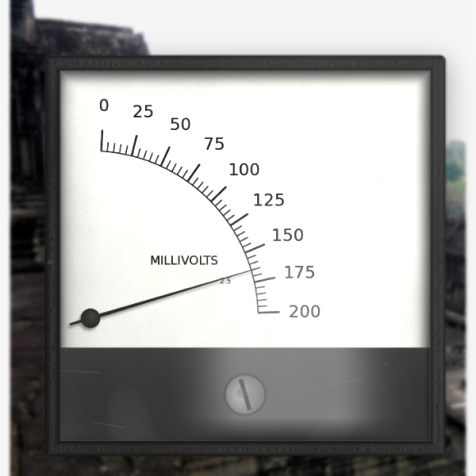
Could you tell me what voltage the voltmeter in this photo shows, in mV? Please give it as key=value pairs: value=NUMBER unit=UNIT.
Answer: value=165 unit=mV
